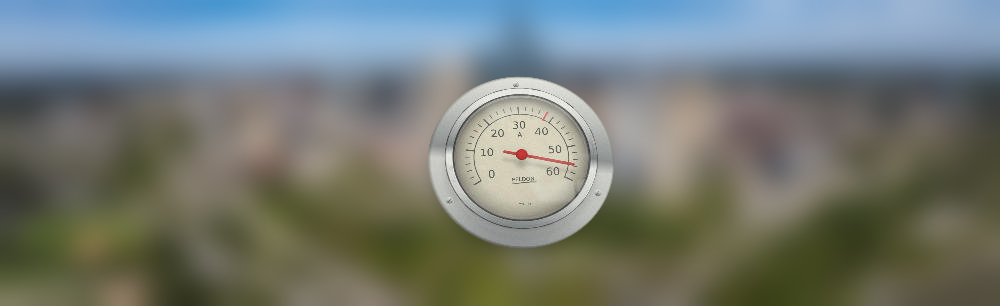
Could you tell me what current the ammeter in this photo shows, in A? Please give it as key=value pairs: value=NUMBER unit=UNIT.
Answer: value=56 unit=A
